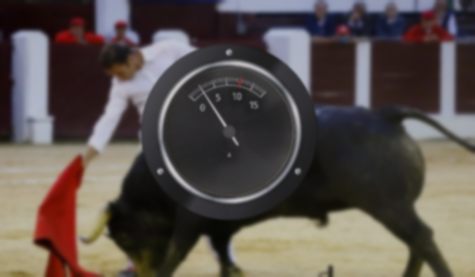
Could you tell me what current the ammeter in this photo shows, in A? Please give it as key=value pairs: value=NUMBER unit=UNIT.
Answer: value=2.5 unit=A
